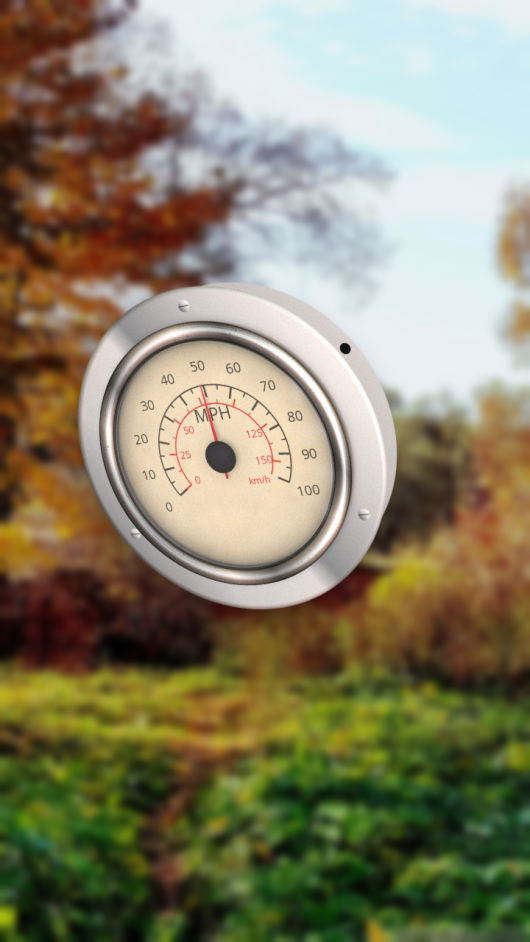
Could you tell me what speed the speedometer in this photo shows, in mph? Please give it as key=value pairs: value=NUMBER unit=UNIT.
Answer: value=50 unit=mph
